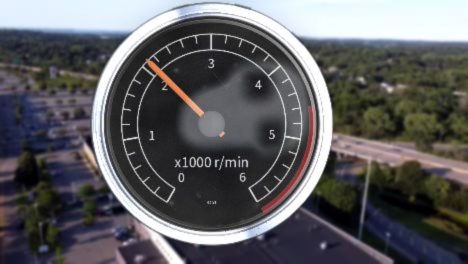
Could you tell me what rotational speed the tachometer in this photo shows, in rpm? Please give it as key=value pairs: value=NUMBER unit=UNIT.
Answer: value=2100 unit=rpm
